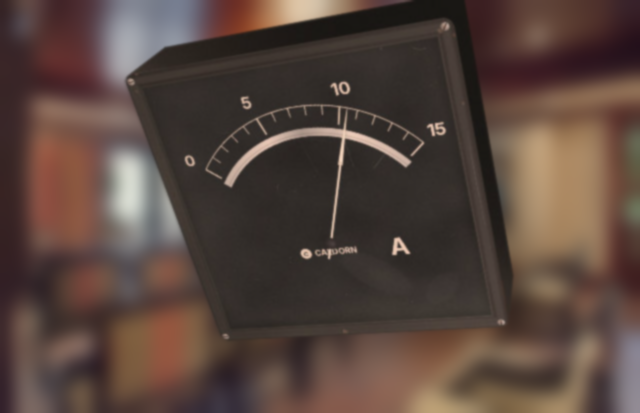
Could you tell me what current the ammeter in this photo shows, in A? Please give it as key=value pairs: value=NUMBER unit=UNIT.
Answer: value=10.5 unit=A
